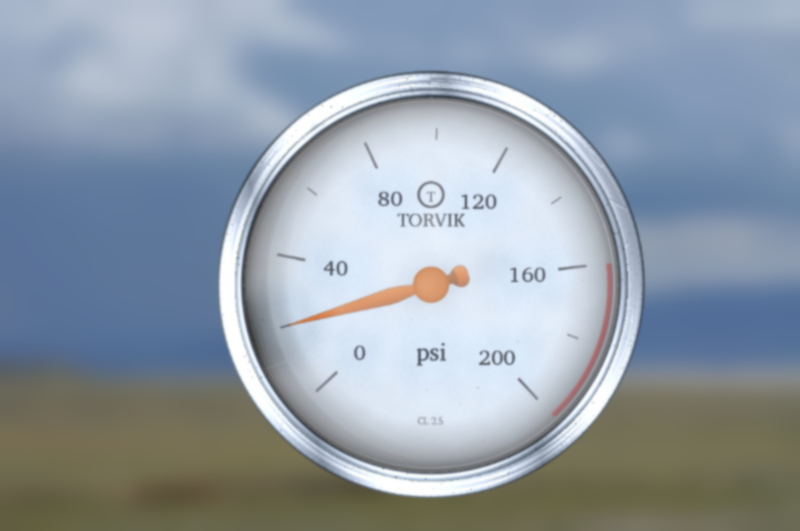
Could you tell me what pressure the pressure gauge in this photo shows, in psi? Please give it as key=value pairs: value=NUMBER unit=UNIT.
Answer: value=20 unit=psi
